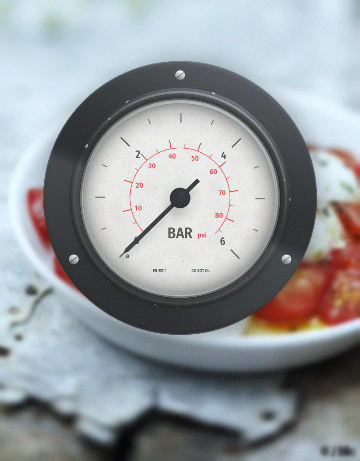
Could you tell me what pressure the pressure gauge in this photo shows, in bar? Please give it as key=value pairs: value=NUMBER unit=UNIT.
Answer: value=0 unit=bar
